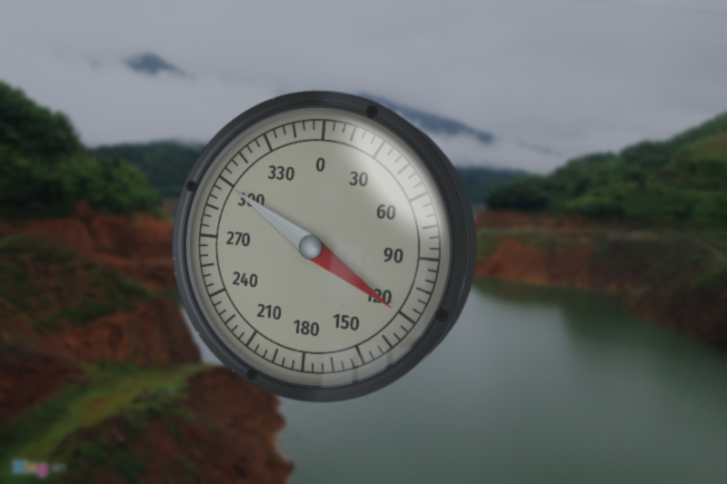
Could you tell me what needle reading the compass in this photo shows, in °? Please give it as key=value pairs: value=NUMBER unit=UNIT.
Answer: value=120 unit=°
